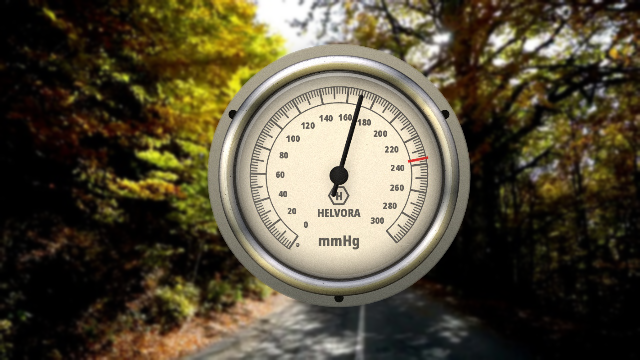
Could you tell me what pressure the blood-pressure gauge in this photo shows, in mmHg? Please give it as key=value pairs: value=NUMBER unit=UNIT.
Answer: value=170 unit=mmHg
